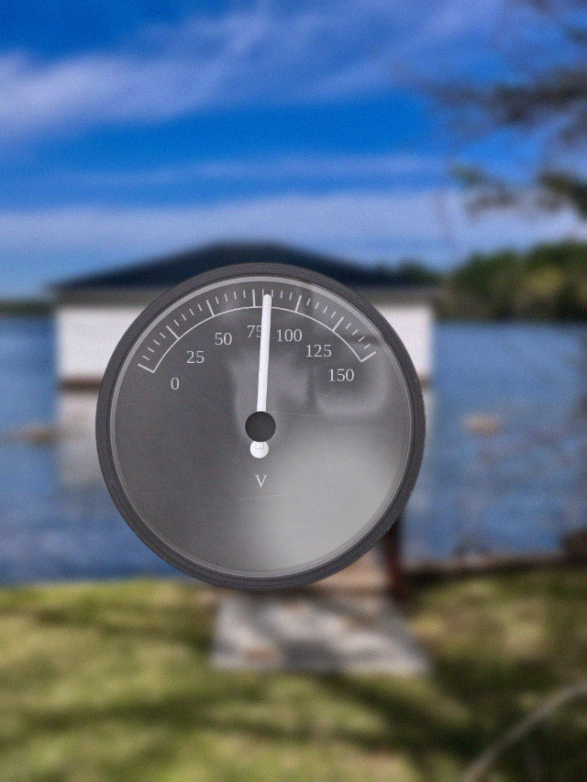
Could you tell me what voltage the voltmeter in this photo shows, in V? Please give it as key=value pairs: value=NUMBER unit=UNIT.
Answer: value=82.5 unit=V
